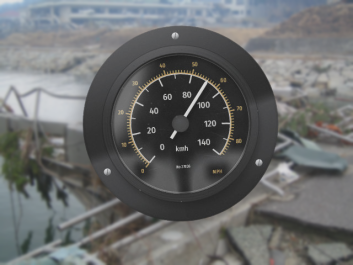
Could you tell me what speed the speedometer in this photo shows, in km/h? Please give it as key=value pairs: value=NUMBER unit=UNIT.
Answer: value=90 unit=km/h
